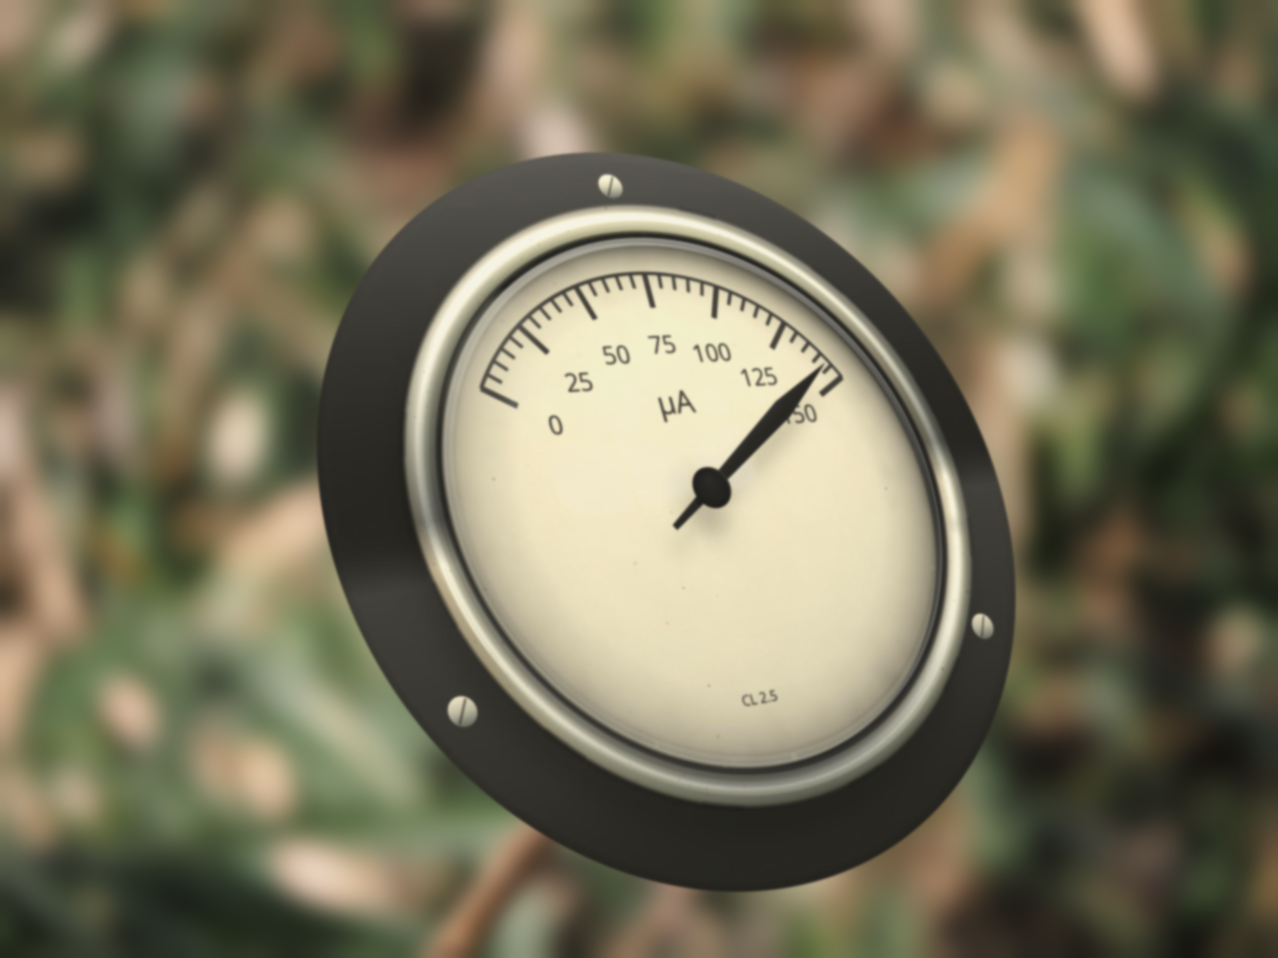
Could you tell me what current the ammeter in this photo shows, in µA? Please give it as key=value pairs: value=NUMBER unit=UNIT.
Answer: value=142.5 unit=µA
